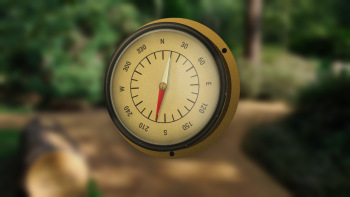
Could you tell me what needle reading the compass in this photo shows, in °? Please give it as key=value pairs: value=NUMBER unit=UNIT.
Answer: value=195 unit=°
